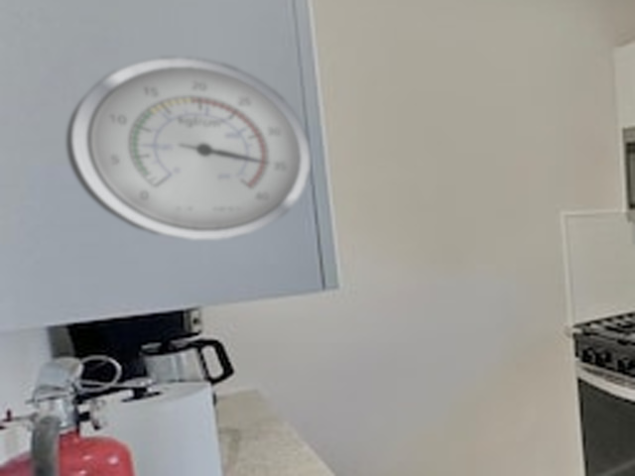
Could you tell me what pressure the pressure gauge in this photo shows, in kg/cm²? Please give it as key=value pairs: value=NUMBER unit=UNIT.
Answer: value=35 unit=kg/cm²
